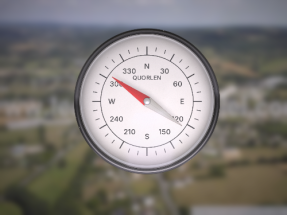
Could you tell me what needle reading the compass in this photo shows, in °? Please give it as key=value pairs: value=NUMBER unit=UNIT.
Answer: value=305 unit=°
